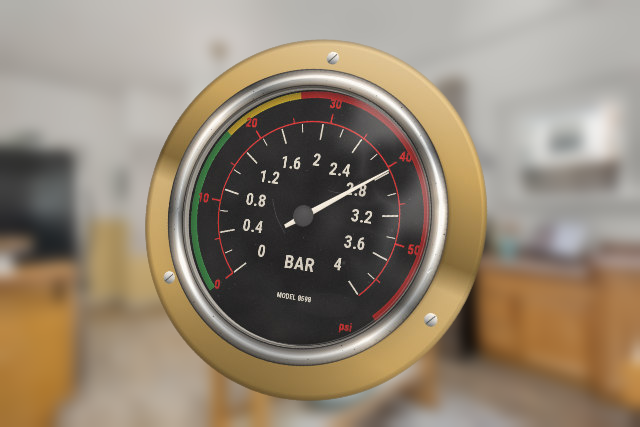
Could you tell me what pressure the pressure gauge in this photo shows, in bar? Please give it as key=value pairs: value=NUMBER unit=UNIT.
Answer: value=2.8 unit=bar
